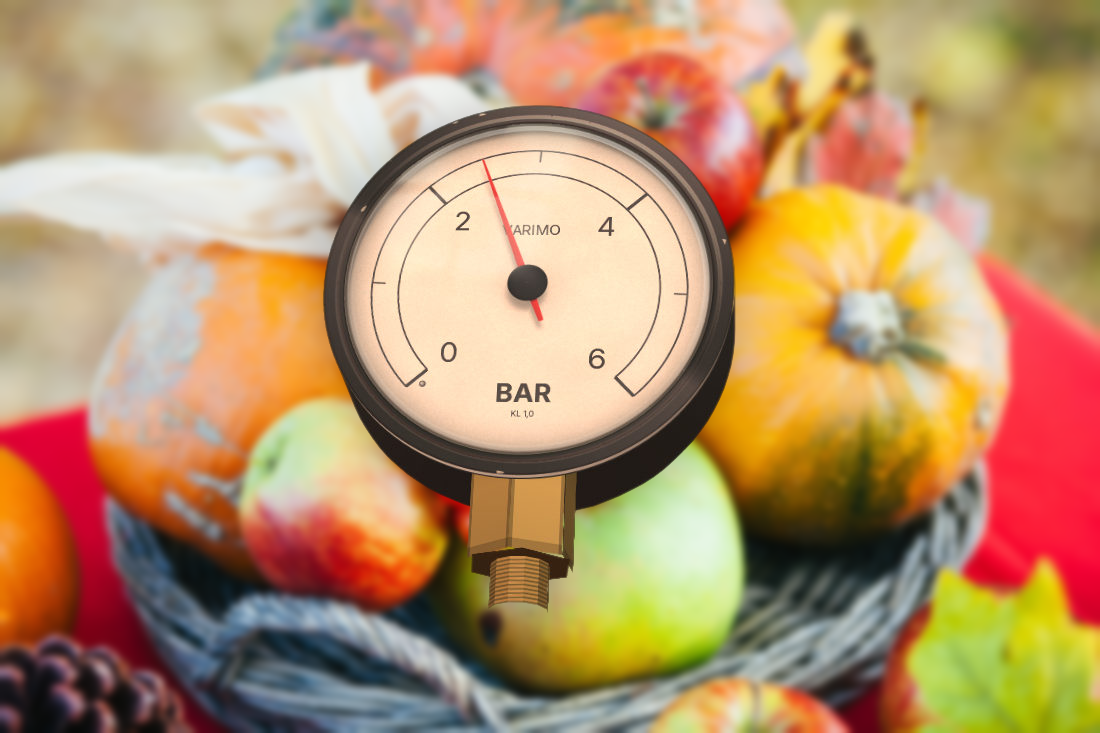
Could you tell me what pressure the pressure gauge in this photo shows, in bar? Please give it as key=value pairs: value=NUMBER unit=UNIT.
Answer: value=2.5 unit=bar
